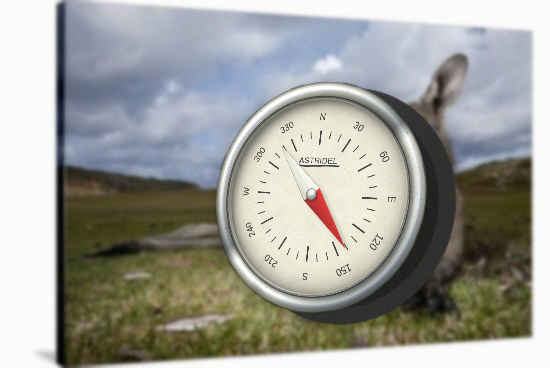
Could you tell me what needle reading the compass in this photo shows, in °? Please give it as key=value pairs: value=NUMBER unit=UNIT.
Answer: value=140 unit=°
